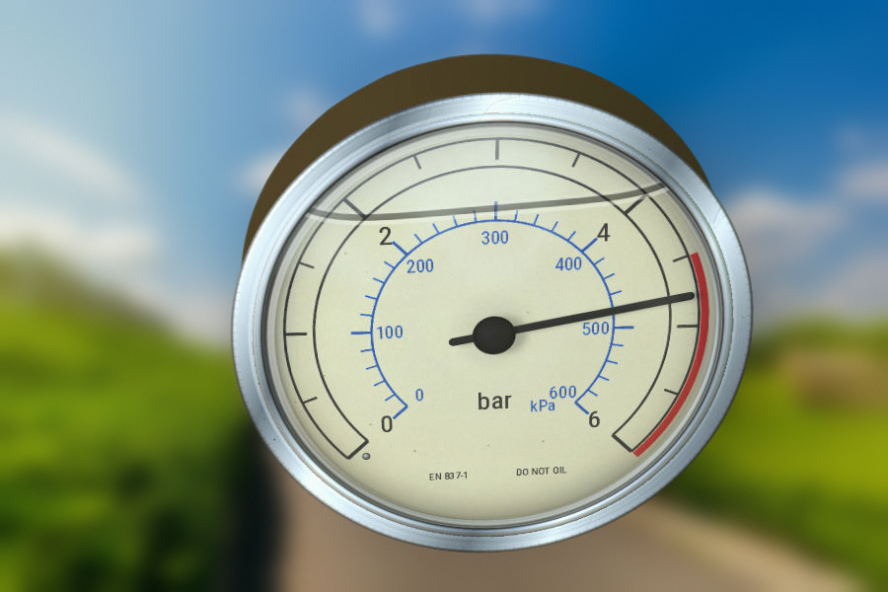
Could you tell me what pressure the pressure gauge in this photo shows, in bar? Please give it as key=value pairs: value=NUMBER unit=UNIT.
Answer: value=4.75 unit=bar
